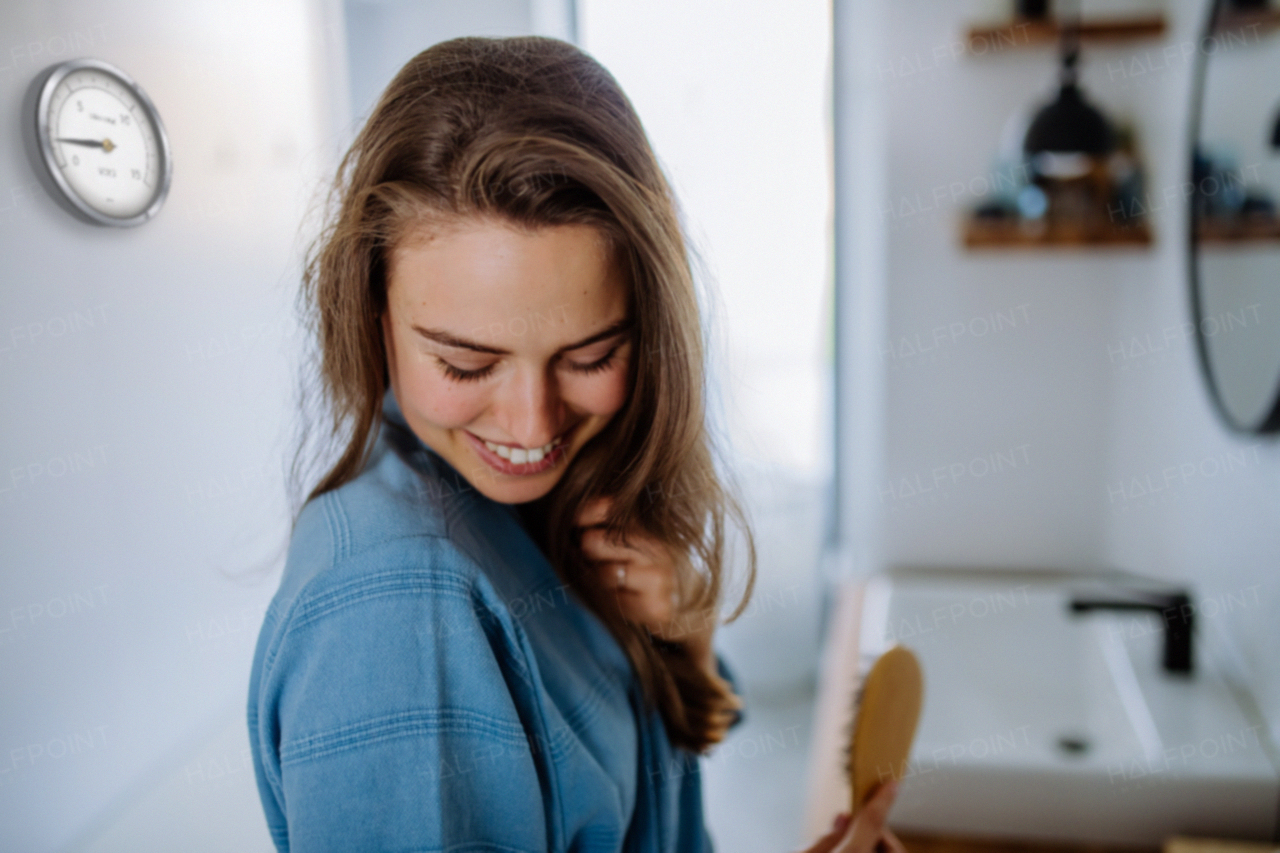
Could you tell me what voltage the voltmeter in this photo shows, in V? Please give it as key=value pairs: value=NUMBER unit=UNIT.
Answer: value=1.5 unit=V
